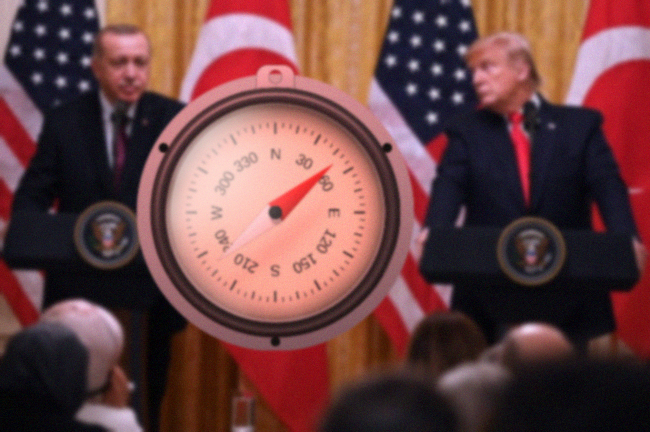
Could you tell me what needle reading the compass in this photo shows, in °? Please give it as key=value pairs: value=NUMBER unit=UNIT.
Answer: value=50 unit=°
